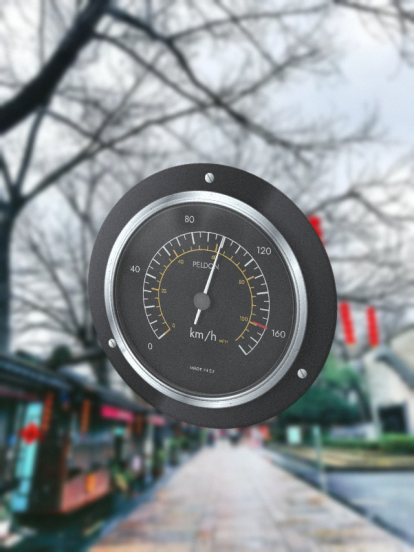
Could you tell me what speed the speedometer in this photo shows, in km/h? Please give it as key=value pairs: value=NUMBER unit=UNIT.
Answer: value=100 unit=km/h
